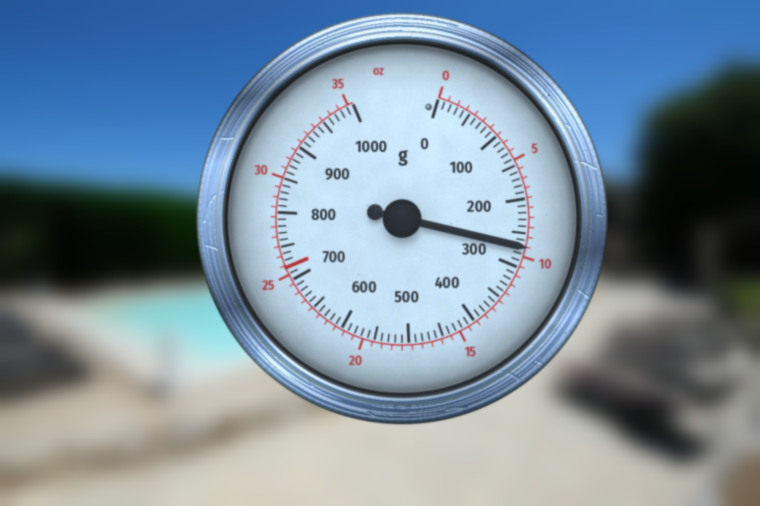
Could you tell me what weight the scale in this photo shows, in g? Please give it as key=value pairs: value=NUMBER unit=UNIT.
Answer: value=270 unit=g
